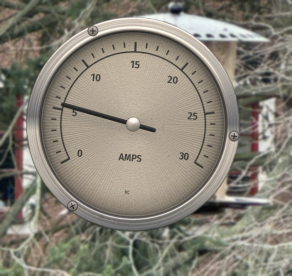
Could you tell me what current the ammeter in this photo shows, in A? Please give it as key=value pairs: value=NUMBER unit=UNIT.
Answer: value=5.5 unit=A
